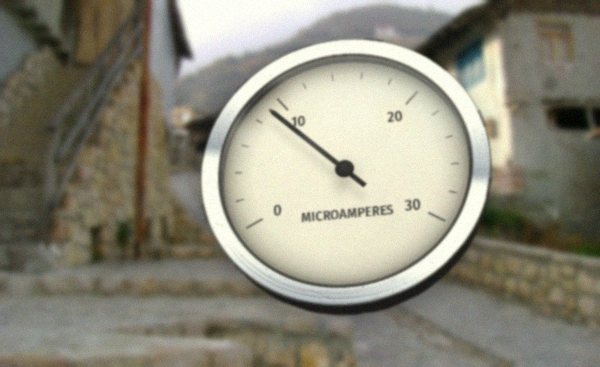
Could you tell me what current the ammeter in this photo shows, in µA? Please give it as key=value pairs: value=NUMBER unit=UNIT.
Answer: value=9 unit=µA
